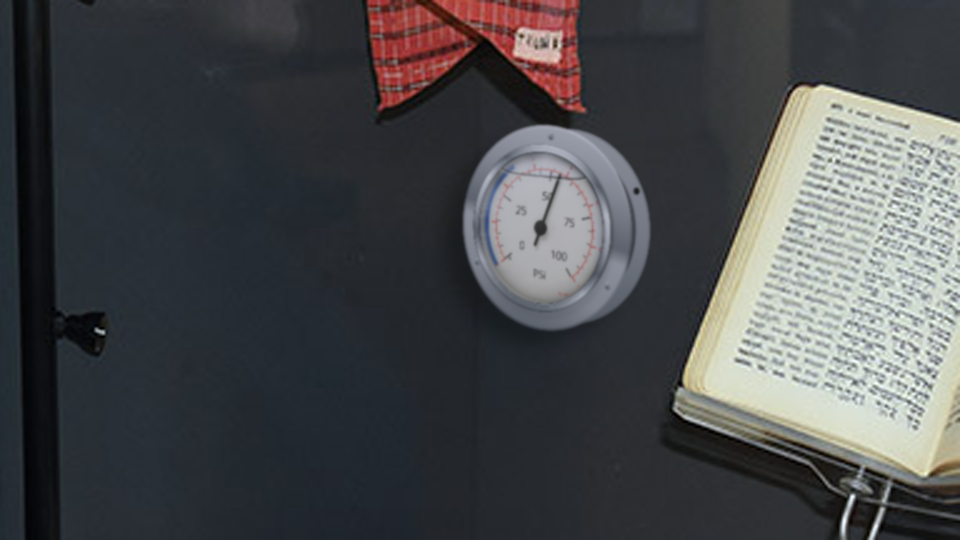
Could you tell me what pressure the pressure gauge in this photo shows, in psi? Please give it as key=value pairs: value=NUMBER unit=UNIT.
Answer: value=55 unit=psi
